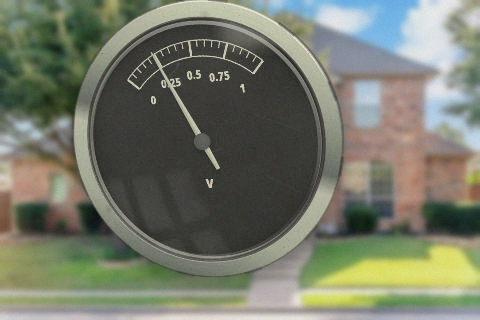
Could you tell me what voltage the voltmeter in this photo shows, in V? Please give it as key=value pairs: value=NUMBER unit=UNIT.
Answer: value=0.25 unit=V
